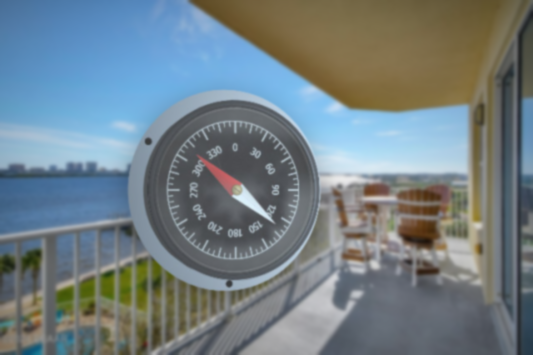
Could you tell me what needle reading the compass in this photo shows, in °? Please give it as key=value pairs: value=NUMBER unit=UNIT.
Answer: value=310 unit=°
